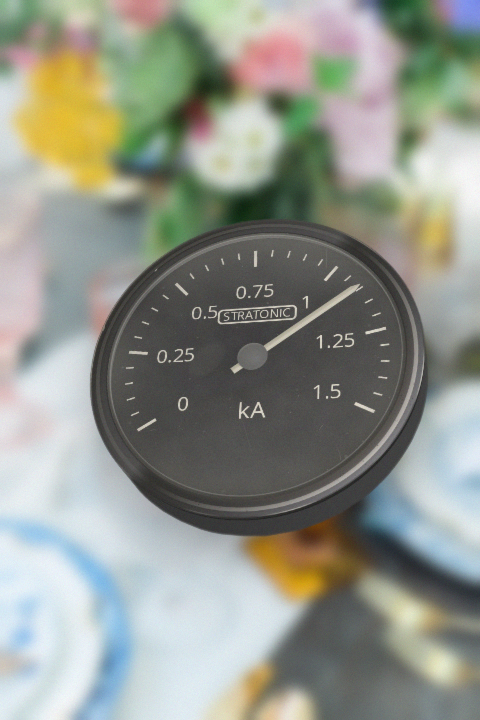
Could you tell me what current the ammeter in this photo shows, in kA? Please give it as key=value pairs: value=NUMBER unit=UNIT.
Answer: value=1.1 unit=kA
